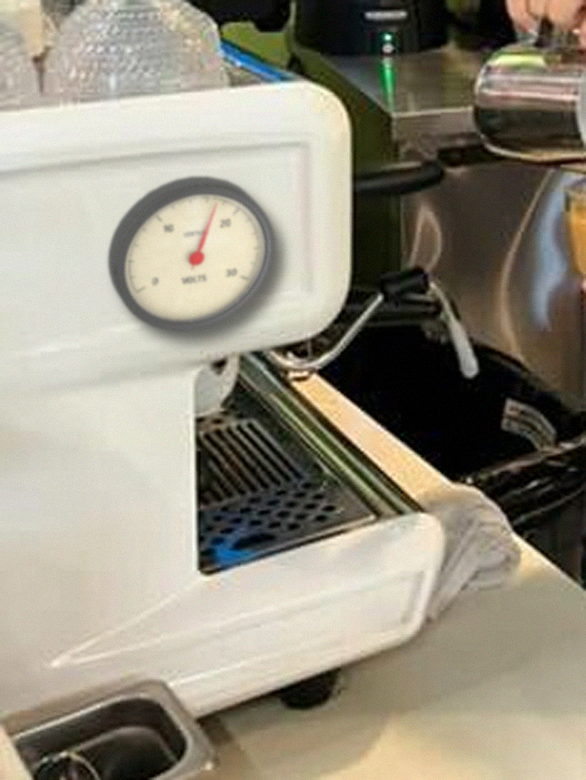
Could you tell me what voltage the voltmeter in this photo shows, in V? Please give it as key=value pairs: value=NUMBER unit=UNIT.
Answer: value=17 unit=V
